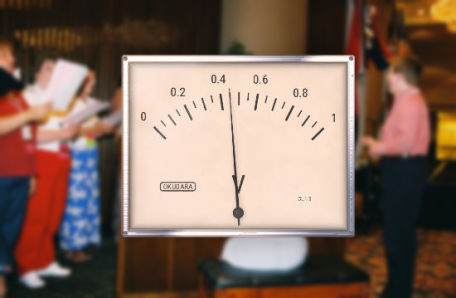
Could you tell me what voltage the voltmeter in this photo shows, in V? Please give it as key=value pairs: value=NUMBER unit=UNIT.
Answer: value=0.45 unit=V
